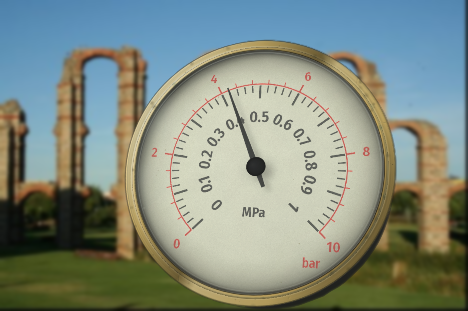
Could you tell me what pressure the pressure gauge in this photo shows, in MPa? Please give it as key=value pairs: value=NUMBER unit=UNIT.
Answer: value=0.42 unit=MPa
